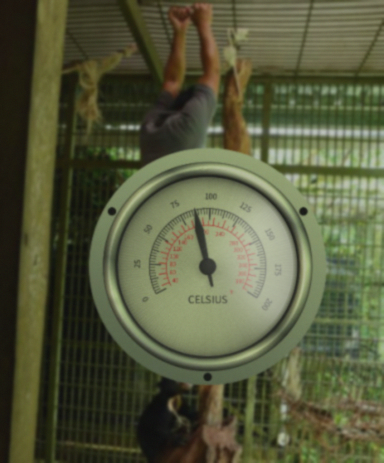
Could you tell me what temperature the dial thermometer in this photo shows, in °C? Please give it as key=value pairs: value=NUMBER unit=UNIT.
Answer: value=87.5 unit=°C
